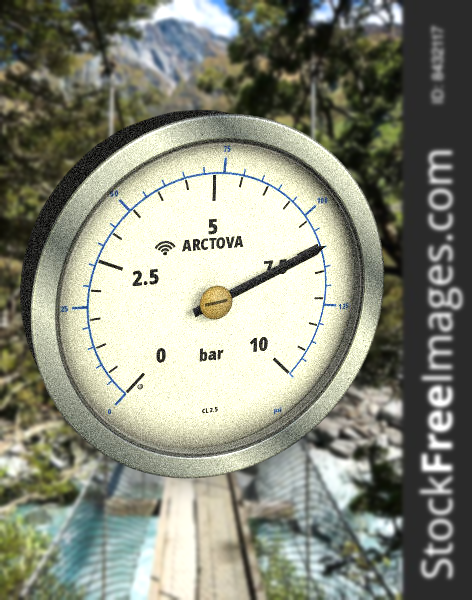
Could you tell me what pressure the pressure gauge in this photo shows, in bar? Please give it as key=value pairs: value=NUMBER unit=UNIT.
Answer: value=7.5 unit=bar
